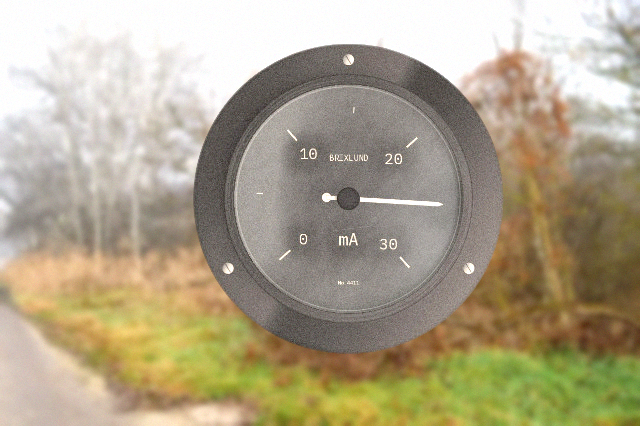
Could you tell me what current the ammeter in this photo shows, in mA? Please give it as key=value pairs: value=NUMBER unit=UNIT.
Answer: value=25 unit=mA
